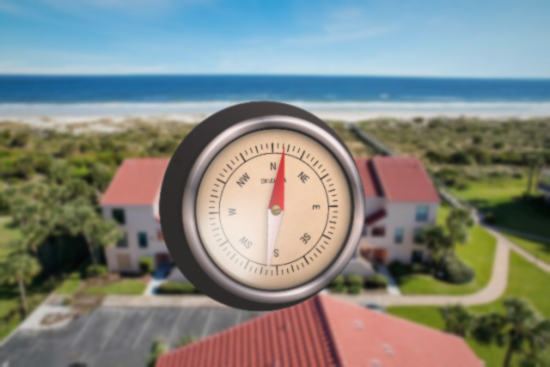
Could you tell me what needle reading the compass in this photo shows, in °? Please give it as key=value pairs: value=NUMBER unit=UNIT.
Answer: value=10 unit=°
